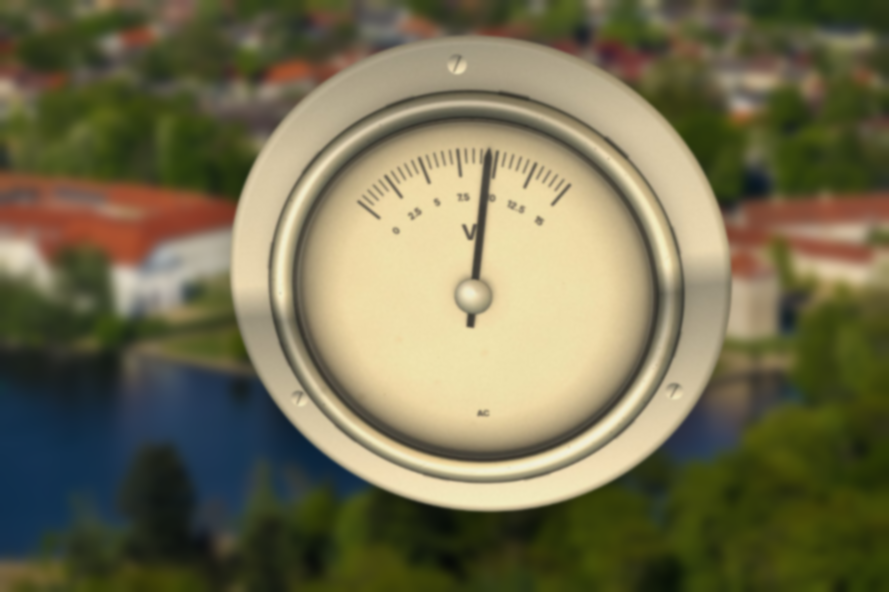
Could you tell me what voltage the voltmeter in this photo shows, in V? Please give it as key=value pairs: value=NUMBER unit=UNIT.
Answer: value=9.5 unit=V
